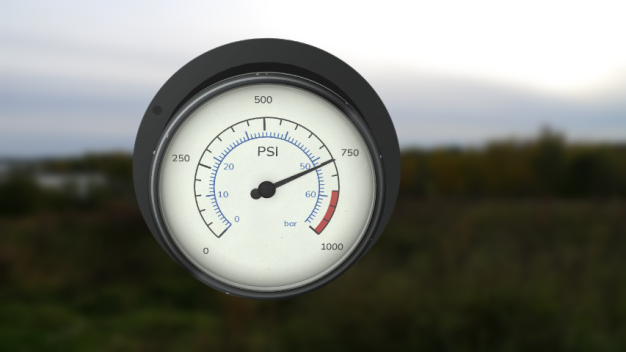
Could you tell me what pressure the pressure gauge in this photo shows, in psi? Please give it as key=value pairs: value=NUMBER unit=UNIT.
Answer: value=750 unit=psi
